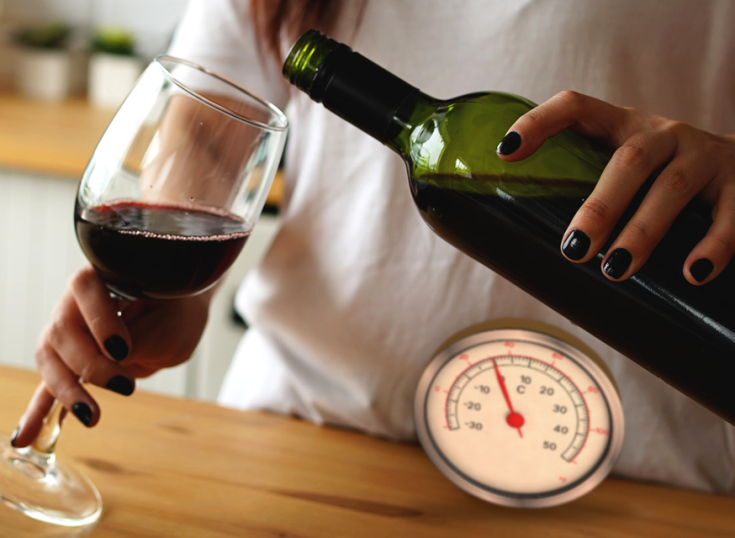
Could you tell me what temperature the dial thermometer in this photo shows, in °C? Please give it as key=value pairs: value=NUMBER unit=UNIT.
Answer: value=0 unit=°C
